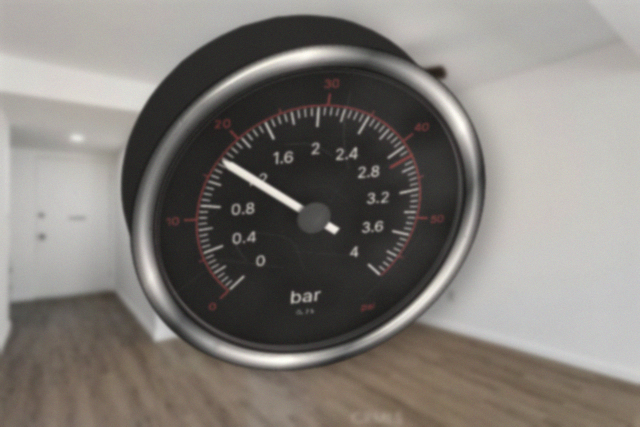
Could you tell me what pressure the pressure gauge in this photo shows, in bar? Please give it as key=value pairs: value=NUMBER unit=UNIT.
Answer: value=1.2 unit=bar
